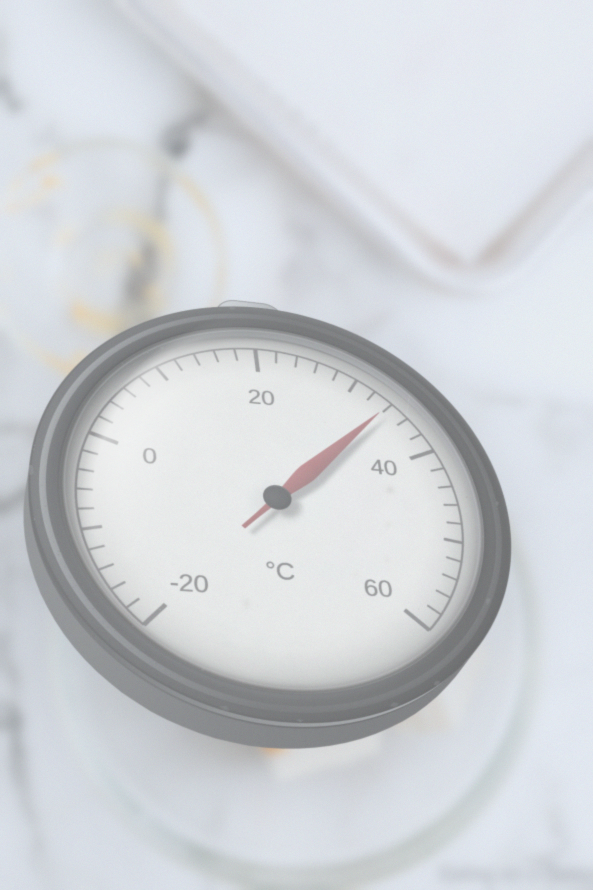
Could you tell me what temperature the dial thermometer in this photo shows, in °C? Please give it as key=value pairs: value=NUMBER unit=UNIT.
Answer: value=34 unit=°C
